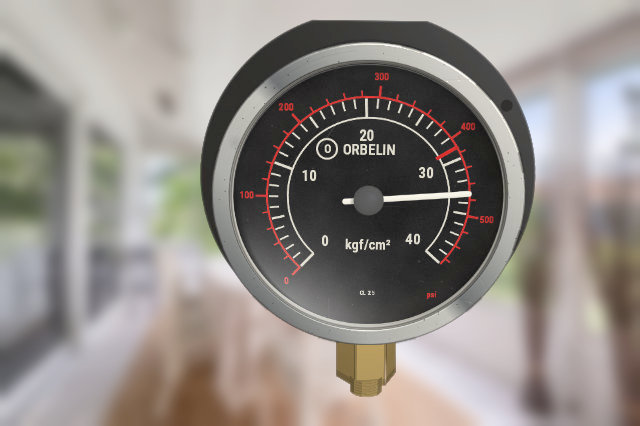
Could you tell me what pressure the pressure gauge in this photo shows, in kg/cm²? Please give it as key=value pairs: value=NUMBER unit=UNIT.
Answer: value=33 unit=kg/cm²
